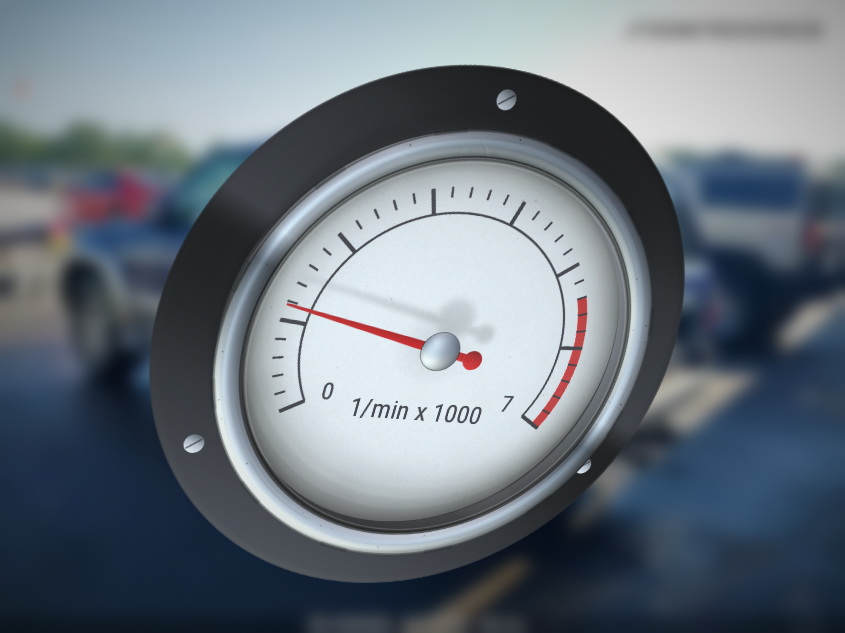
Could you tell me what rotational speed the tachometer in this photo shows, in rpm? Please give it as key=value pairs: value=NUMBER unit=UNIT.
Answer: value=1200 unit=rpm
